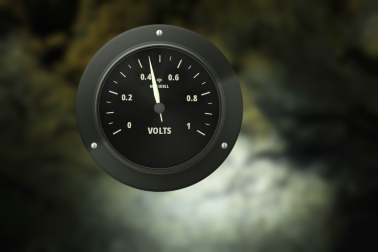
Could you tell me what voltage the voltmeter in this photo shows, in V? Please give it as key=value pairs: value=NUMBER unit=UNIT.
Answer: value=0.45 unit=V
